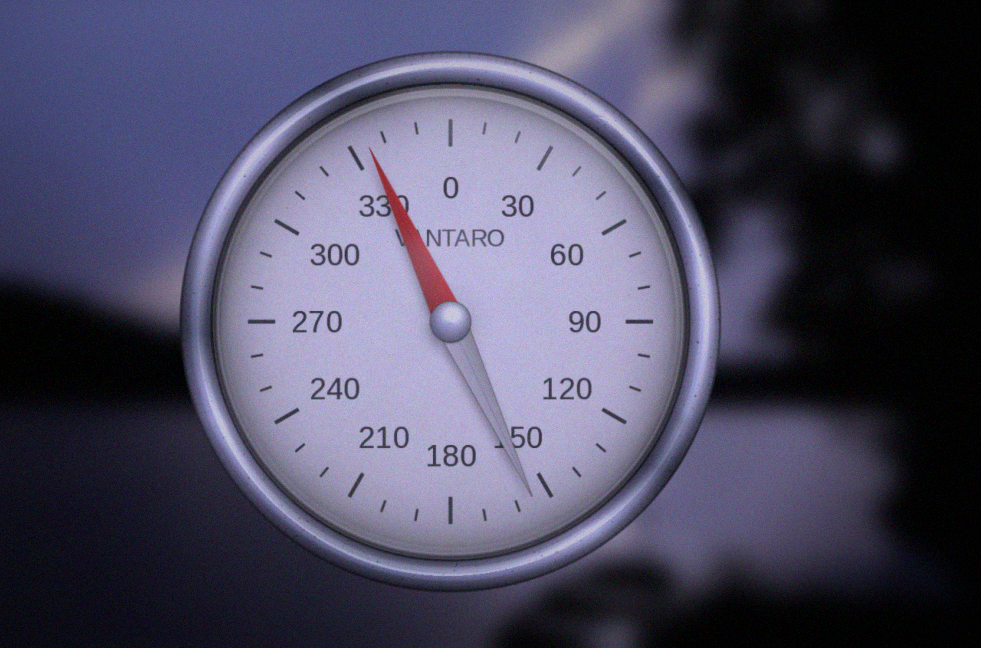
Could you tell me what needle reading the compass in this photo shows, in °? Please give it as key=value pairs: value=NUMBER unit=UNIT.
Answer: value=335 unit=°
